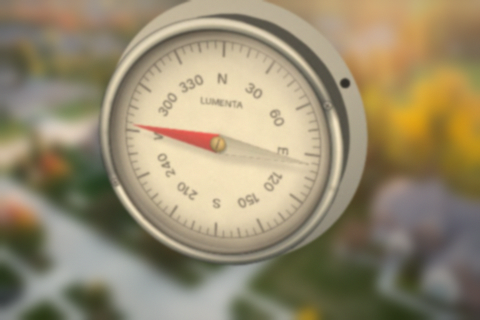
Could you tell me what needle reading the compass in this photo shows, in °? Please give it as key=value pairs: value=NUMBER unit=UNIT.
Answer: value=275 unit=°
